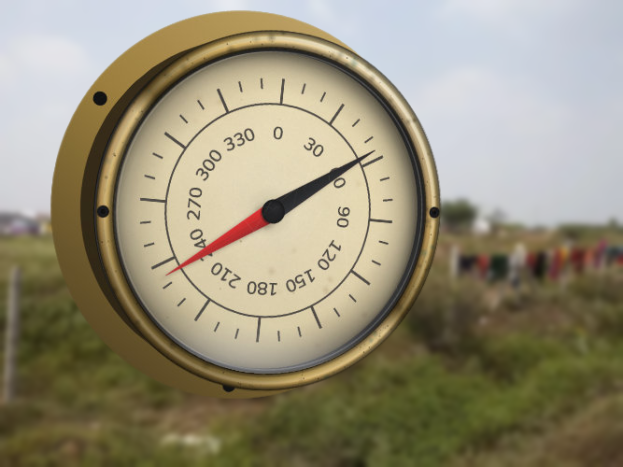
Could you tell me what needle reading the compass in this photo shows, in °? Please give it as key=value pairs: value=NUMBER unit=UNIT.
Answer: value=235 unit=°
